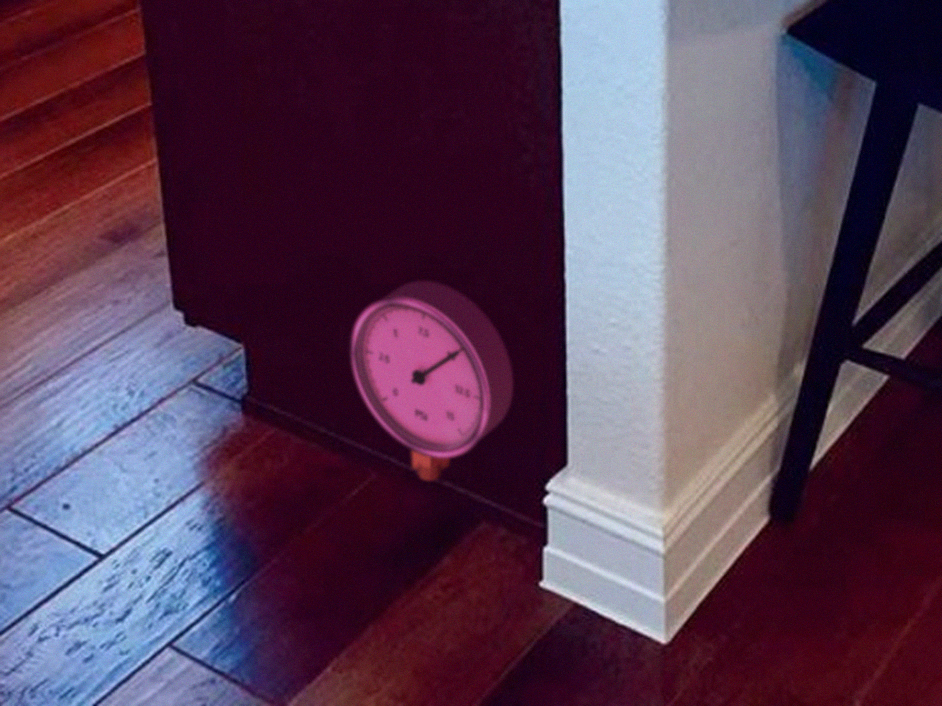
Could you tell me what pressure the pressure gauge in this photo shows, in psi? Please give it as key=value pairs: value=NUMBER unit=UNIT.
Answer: value=10 unit=psi
